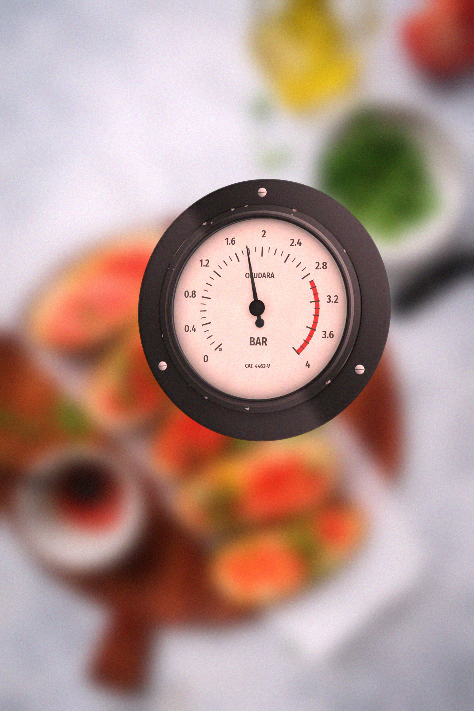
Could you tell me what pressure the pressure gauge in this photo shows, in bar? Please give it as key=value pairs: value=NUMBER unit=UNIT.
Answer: value=1.8 unit=bar
